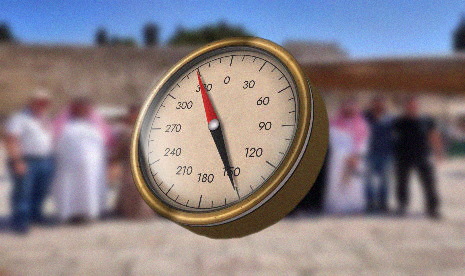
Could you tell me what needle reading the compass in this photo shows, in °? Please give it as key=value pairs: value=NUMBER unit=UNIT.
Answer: value=330 unit=°
